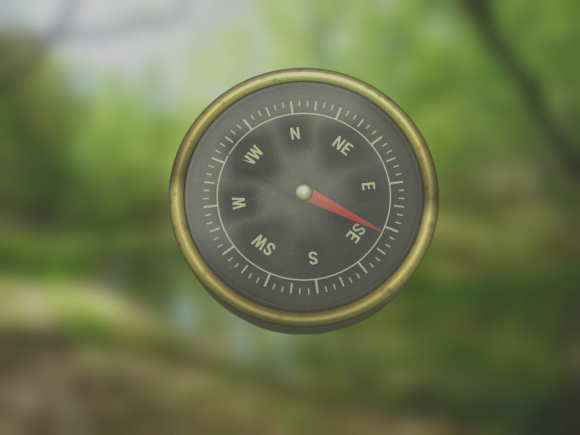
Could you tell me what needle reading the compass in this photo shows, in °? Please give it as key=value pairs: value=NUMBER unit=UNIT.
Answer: value=125 unit=°
